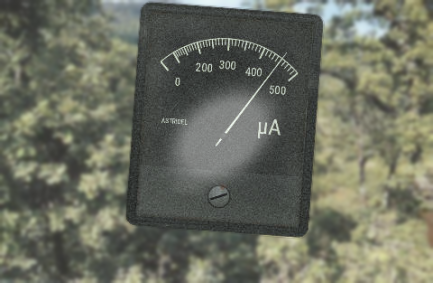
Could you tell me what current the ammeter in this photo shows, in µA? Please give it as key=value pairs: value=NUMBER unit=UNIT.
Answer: value=450 unit=µA
